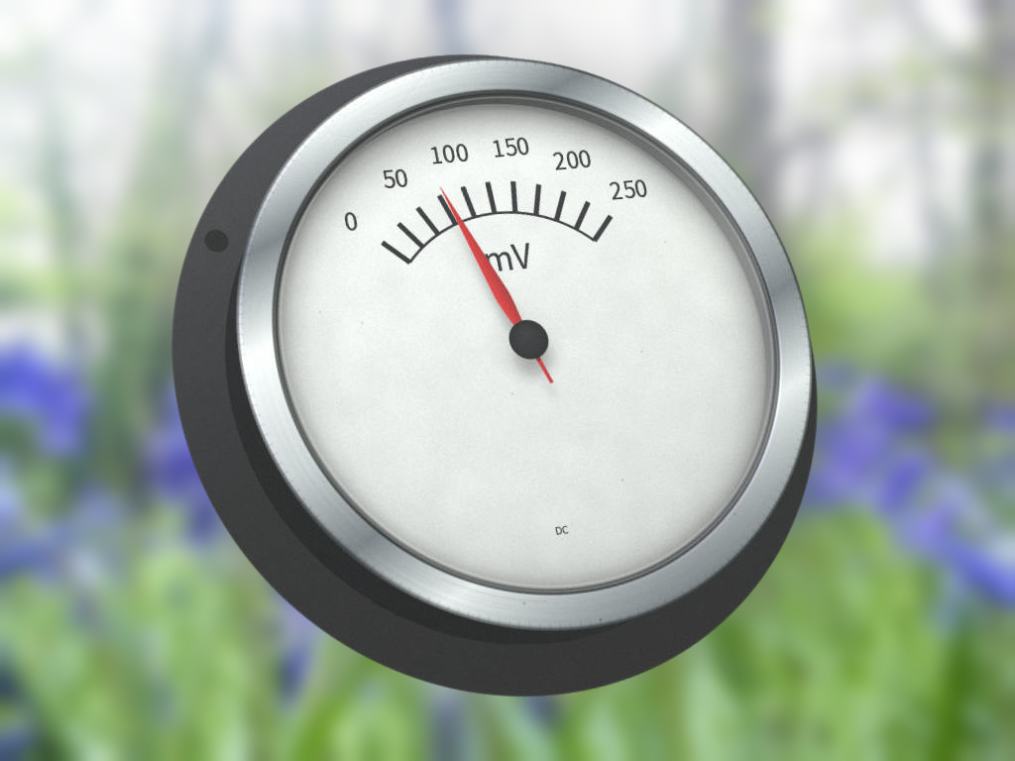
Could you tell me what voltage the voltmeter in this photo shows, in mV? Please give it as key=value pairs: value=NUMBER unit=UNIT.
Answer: value=75 unit=mV
